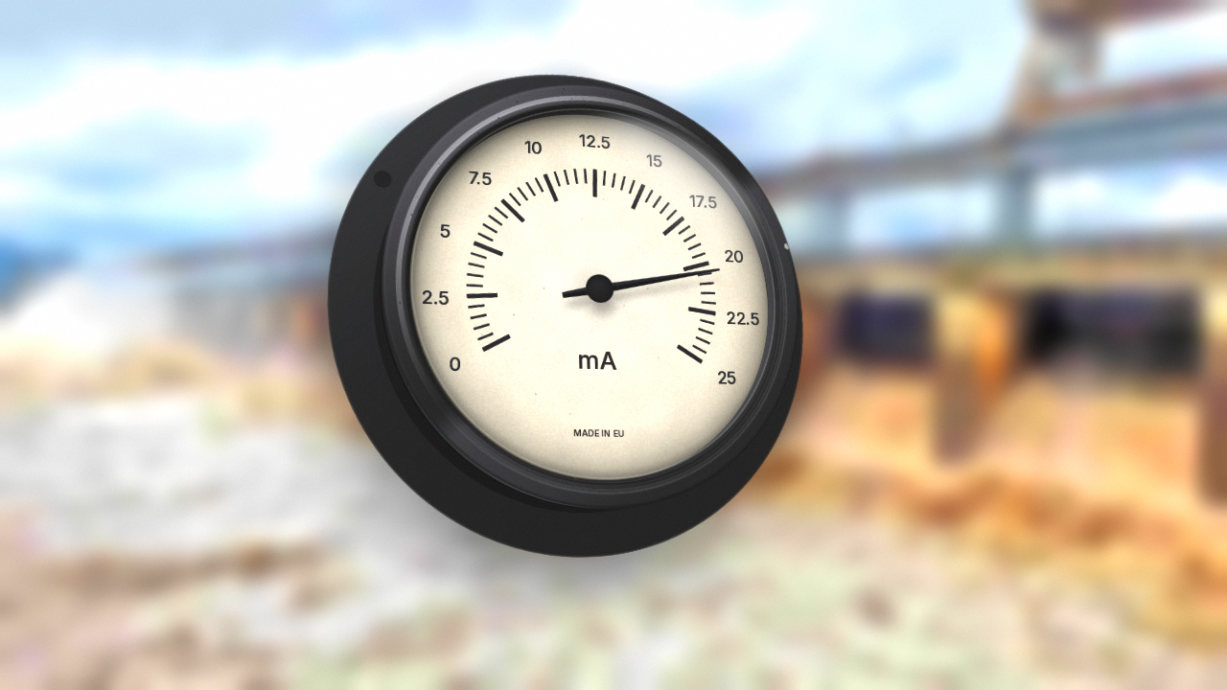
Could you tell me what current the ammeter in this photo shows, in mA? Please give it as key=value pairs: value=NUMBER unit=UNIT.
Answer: value=20.5 unit=mA
